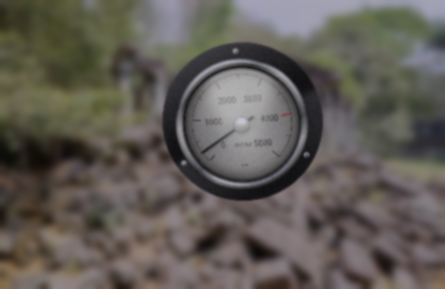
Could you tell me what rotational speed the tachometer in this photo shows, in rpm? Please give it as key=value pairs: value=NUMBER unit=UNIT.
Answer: value=250 unit=rpm
